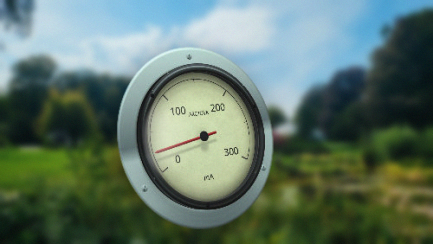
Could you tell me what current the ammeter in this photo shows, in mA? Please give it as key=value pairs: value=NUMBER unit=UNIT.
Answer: value=25 unit=mA
